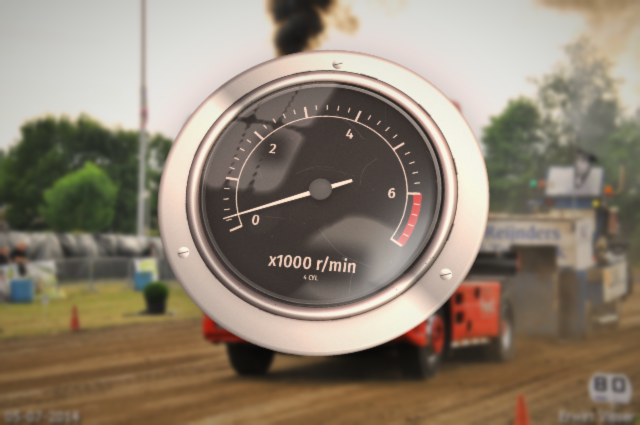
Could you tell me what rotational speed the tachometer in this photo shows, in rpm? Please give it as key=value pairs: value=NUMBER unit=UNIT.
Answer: value=200 unit=rpm
